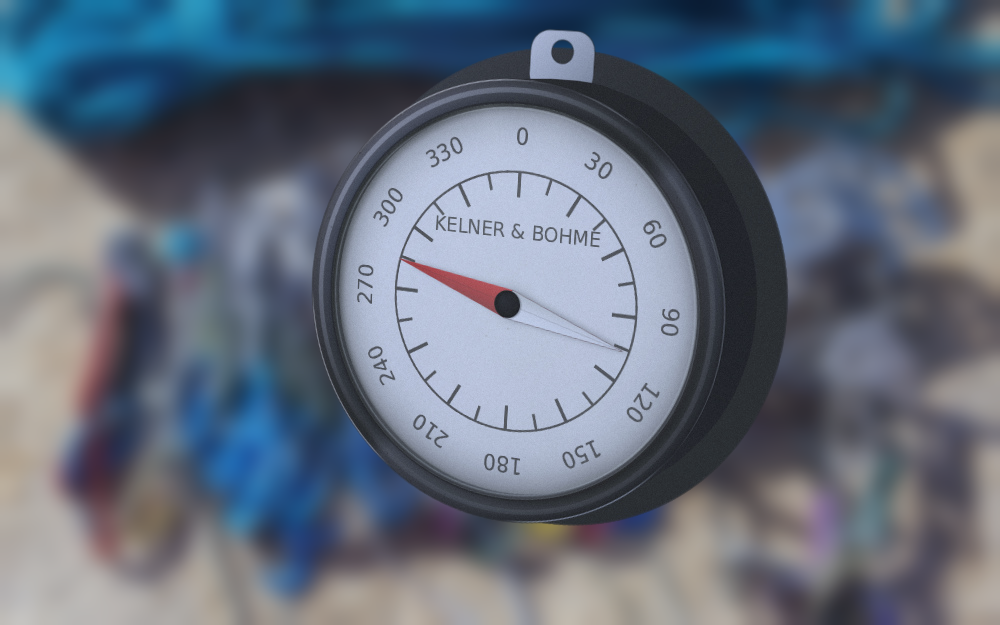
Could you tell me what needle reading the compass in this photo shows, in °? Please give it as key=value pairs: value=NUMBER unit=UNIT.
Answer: value=285 unit=°
